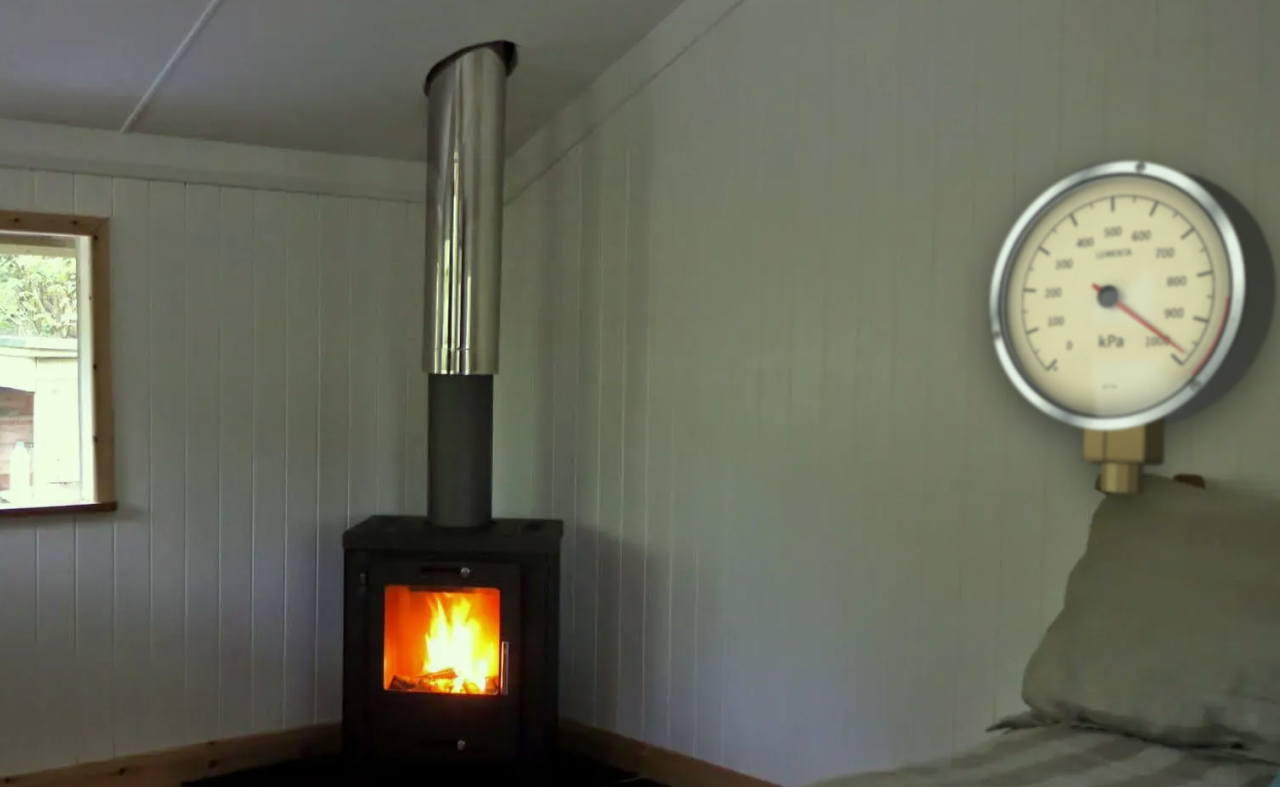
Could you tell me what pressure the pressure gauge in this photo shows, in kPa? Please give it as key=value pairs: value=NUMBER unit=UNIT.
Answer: value=975 unit=kPa
